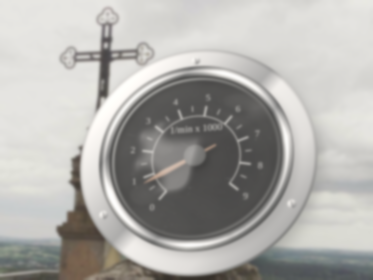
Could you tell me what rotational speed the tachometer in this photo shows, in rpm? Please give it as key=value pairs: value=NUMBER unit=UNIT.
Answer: value=750 unit=rpm
